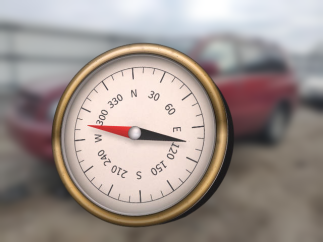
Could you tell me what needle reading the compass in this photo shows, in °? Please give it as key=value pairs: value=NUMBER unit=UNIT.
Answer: value=285 unit=°
